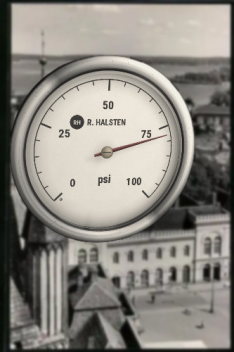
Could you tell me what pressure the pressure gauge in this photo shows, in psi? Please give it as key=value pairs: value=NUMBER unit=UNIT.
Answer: value=77.5 unit=psi
